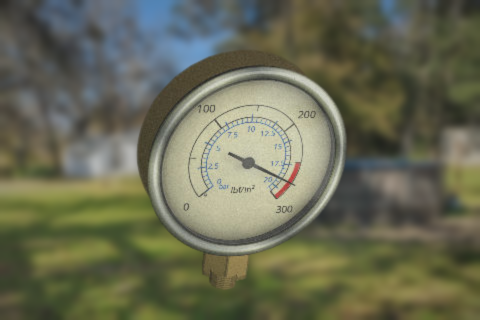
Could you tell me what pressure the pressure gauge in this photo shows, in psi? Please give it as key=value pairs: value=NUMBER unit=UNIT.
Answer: value=275 unit=psi
